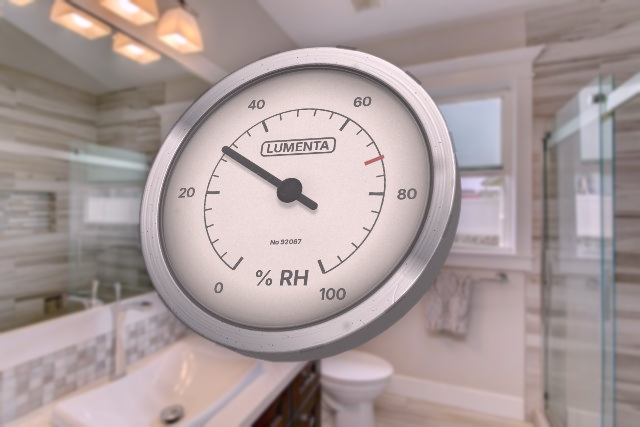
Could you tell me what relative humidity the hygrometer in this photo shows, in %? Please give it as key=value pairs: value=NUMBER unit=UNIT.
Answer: value=30 unit=%
